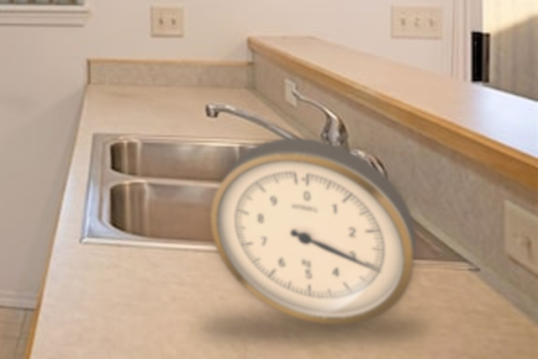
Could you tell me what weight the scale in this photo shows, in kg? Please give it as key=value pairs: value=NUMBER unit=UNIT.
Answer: value=3 unit=kg
